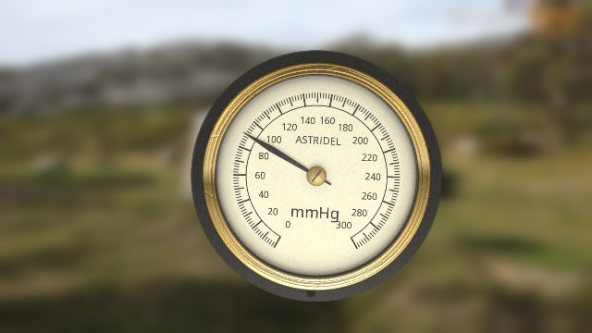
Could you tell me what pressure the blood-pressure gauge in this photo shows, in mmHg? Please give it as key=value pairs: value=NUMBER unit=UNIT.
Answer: value=90 unit=mmHg
